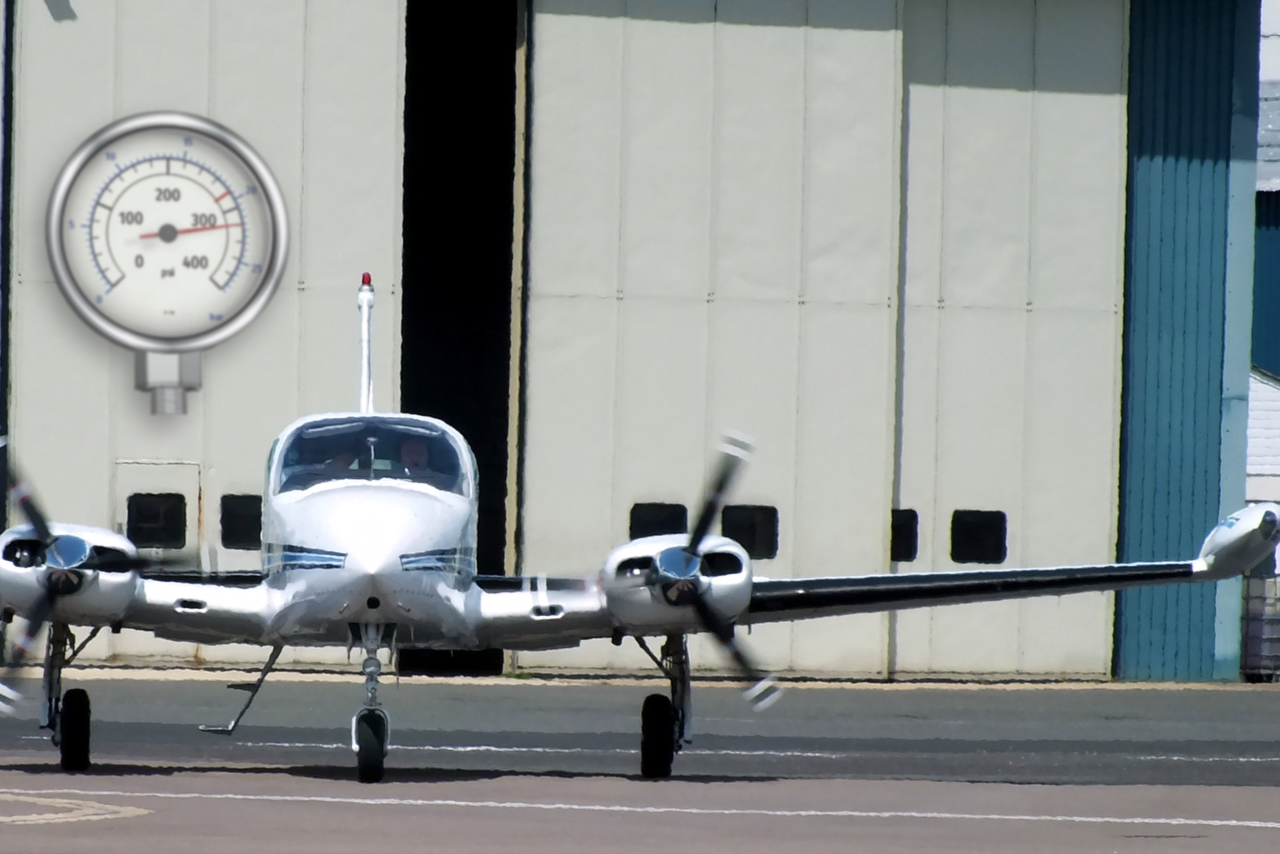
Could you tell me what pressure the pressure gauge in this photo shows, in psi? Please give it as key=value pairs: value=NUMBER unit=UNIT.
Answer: value=320 unit=psi
